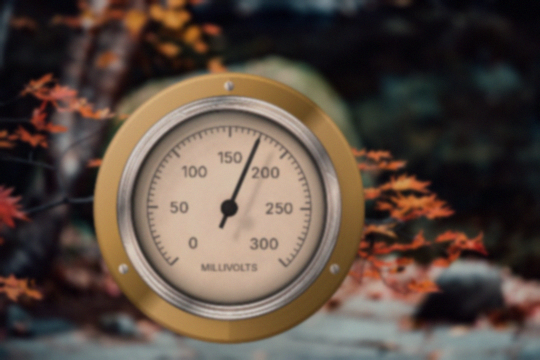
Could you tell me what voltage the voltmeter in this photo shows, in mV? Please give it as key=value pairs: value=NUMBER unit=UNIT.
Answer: value=175 unit=mV
